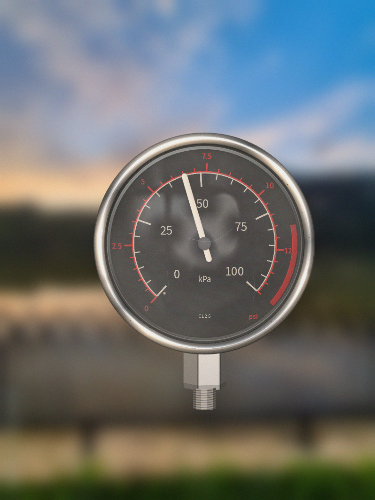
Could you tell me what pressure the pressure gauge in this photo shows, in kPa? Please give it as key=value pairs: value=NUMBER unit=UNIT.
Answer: value=45 unit=kPa
